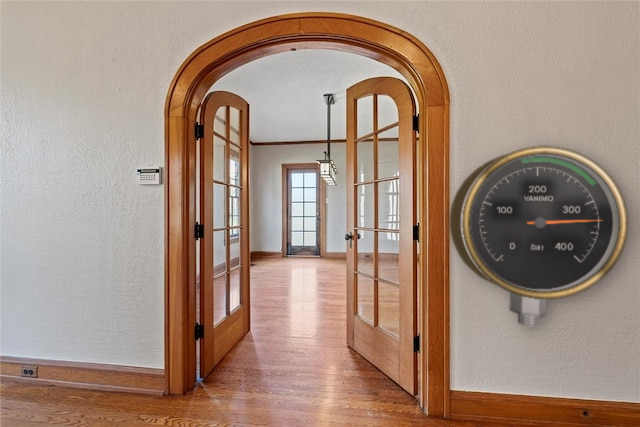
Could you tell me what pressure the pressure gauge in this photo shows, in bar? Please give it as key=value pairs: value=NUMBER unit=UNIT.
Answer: value=330 unit=bar
